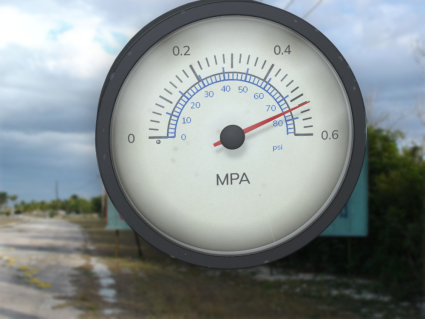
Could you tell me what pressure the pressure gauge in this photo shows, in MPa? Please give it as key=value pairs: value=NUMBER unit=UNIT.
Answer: value=0.52 unit=MPa
